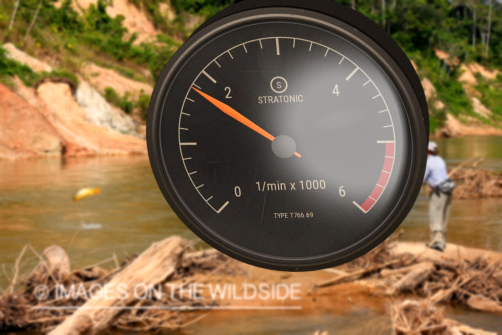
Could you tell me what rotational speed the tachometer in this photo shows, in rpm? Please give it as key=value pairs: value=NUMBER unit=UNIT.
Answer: value=1800 unit=rpm
